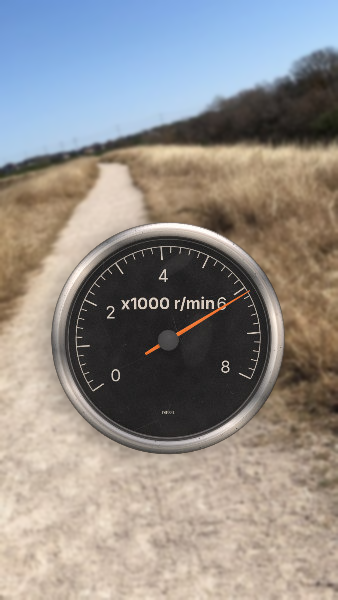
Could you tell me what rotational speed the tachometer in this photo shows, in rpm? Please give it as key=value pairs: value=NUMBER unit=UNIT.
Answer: value=6100 unit=rpm
